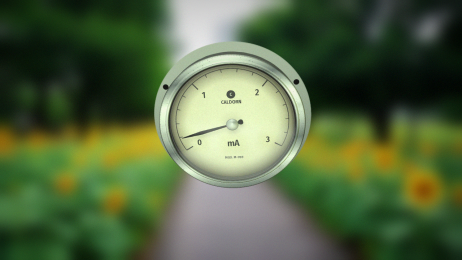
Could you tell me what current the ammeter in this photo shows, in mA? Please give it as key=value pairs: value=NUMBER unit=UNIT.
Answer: value=0.2 unit=mA
